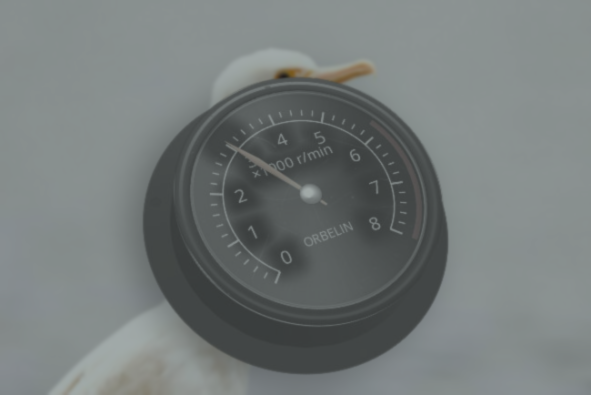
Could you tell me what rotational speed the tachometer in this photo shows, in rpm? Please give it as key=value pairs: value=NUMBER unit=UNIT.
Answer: value=3000 unit=rpm
